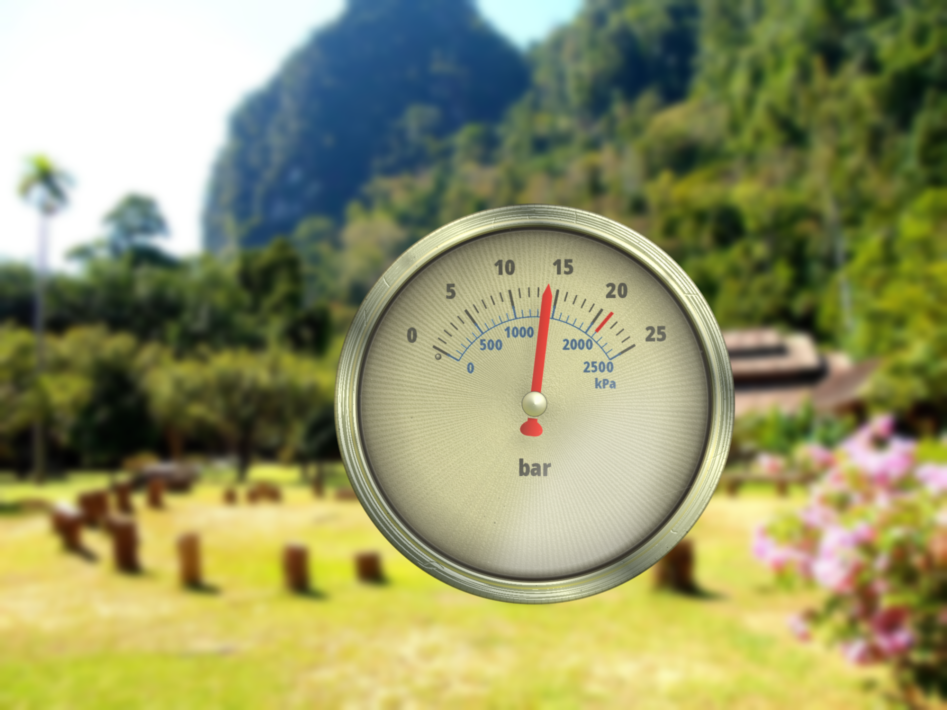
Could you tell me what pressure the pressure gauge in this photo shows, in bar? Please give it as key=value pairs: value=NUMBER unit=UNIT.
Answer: value=14 unit=bar
